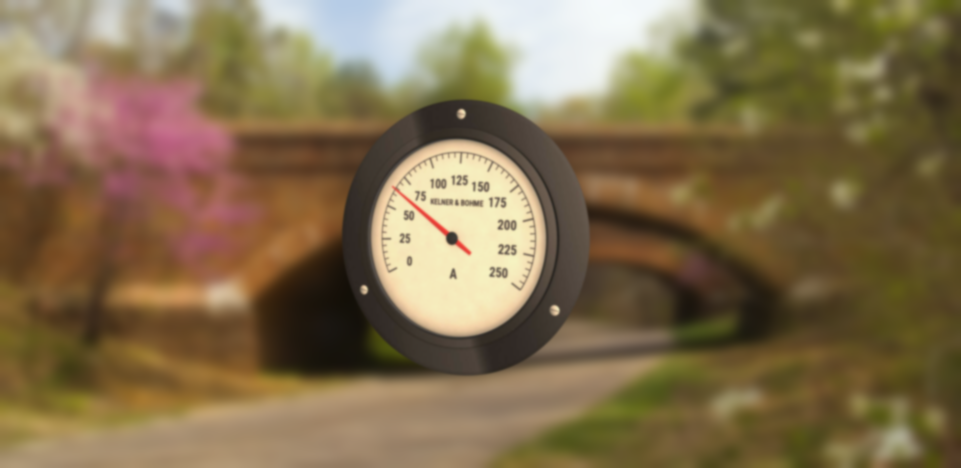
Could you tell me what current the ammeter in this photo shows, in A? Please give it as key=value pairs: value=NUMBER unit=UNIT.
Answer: value=65 unit=A
